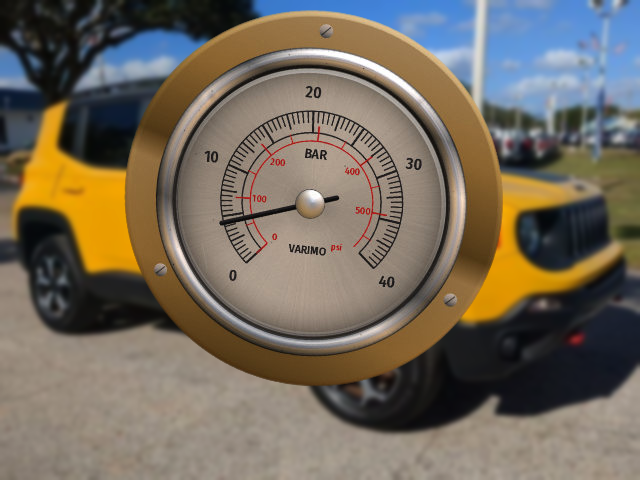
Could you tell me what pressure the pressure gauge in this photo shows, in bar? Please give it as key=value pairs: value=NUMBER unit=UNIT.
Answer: value=4.5 unit=bar
